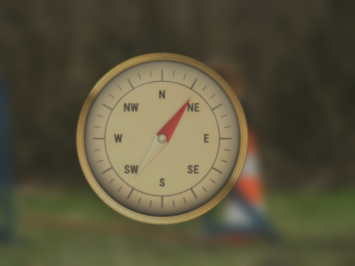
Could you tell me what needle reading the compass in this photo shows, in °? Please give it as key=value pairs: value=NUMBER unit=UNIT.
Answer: value=35 unit=°
